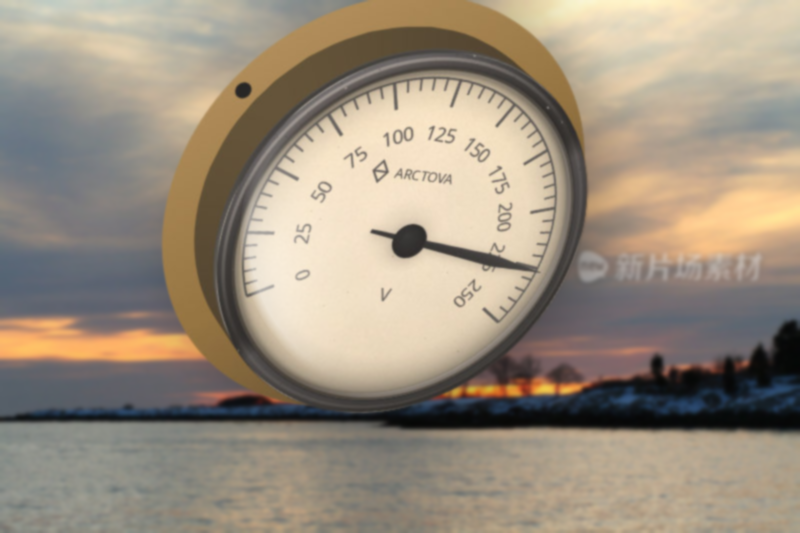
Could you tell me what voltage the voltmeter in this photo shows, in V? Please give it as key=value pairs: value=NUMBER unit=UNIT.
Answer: value=225 unit=V
